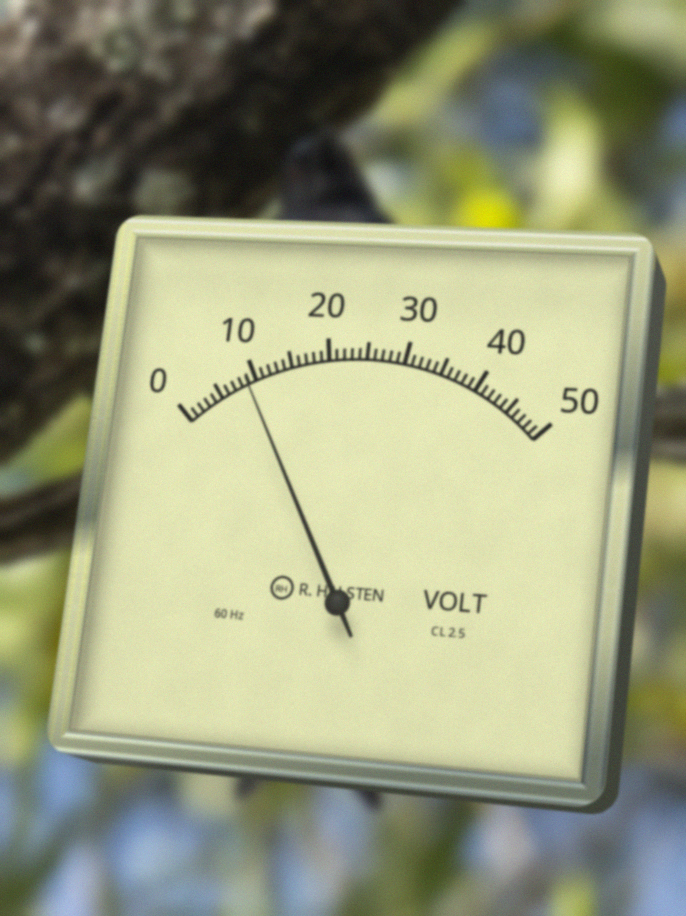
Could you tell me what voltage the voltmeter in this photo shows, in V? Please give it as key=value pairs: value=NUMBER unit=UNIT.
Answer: value=9 unit=V
